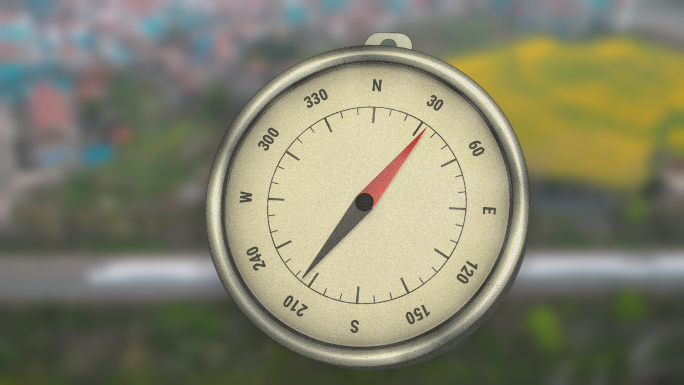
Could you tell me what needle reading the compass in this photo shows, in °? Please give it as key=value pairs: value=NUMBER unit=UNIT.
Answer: value=35 unit=°
